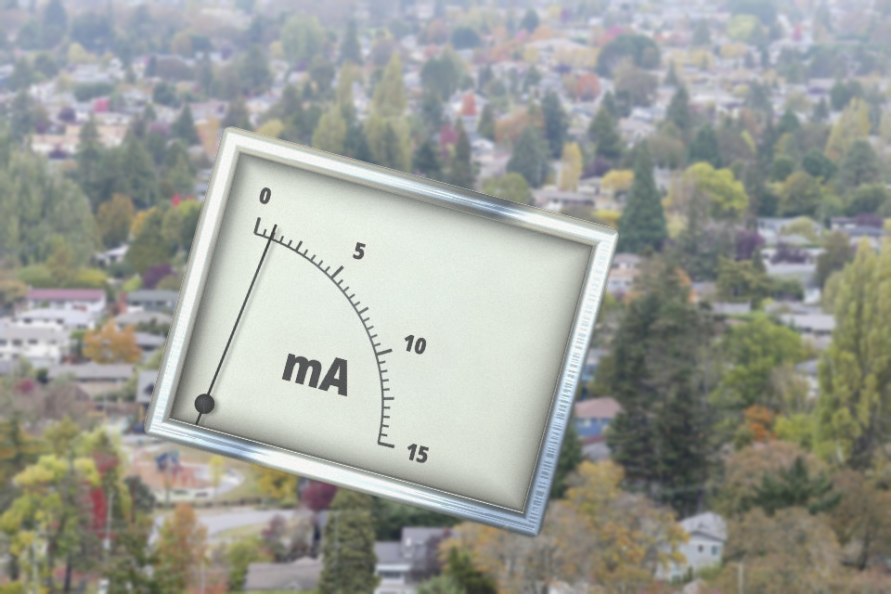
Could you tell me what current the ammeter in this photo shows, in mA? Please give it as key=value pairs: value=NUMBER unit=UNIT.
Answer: value=1 unit=mA
